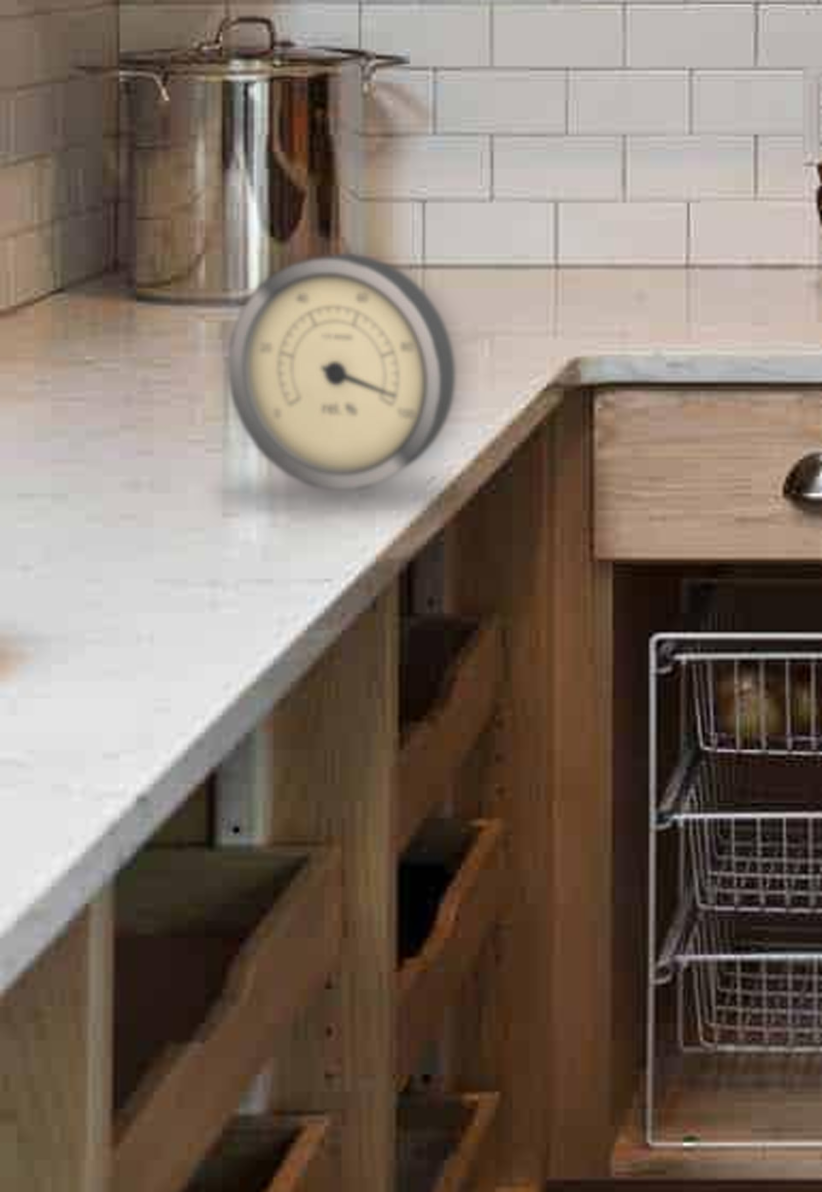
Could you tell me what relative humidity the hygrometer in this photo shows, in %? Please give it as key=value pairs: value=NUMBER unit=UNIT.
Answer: value=96 unit=%
